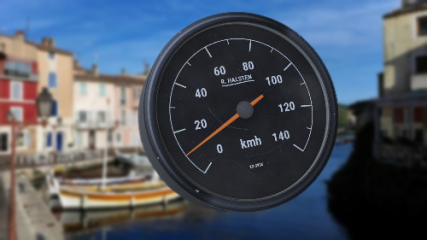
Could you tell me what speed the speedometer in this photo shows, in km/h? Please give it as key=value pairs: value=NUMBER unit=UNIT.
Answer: value=10 unit=km/h
